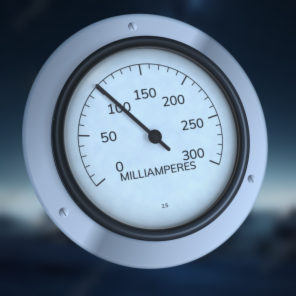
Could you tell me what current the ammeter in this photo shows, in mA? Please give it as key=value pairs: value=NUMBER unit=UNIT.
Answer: value=100 unit=mA
